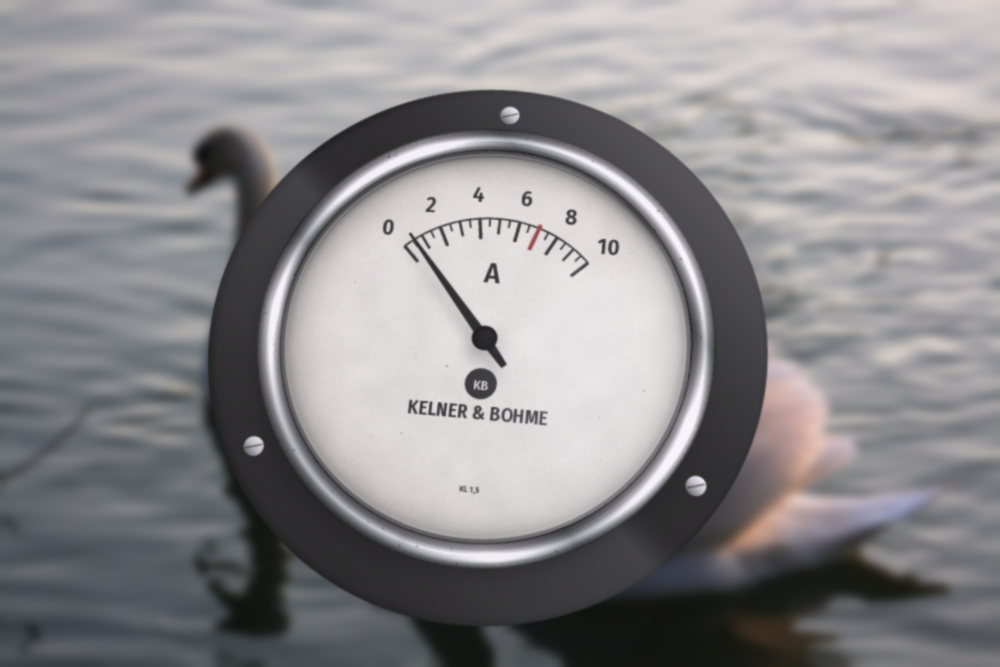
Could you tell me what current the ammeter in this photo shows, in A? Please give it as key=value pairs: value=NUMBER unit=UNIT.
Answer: value=0.5 unit=A
